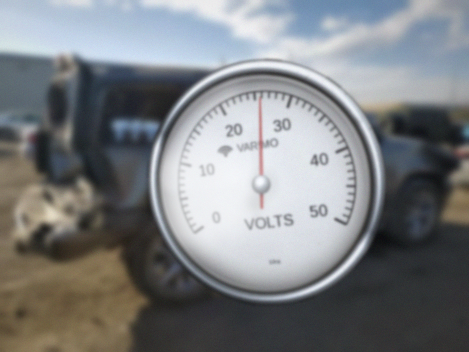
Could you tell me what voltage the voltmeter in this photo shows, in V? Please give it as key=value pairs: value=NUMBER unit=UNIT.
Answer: value=26 unit=V
